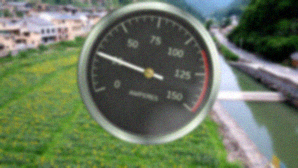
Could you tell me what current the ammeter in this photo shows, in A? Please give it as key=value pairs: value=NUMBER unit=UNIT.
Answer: value=25 unit=A
